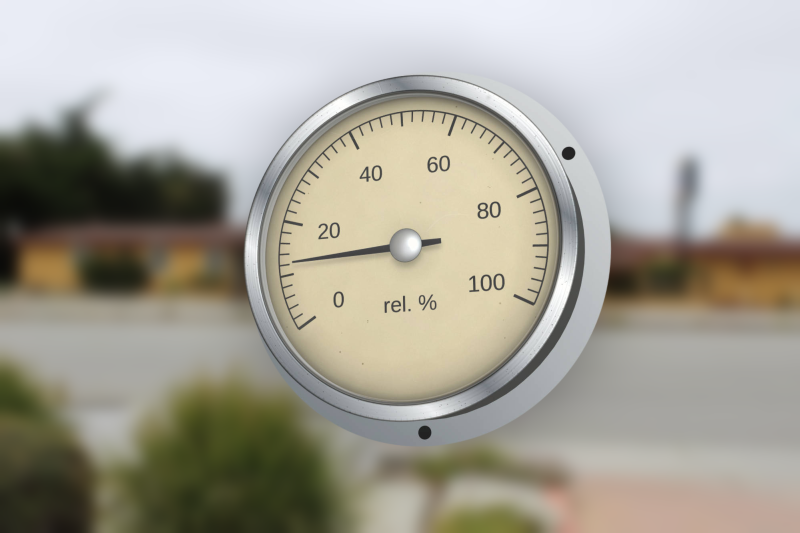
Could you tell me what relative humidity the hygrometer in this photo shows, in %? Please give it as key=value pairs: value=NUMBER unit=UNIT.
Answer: value=12 unit=%
